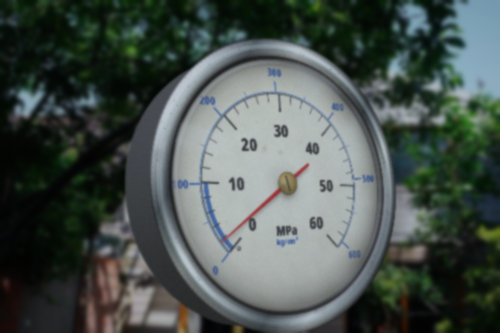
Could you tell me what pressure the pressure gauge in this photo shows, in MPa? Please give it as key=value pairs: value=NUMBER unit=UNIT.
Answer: value=2 unit=MPa
